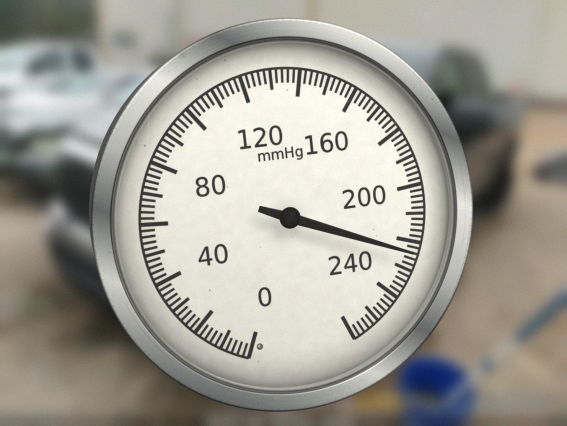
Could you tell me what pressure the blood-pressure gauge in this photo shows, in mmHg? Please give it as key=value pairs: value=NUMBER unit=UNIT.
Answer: value=224 unit=mmHg
